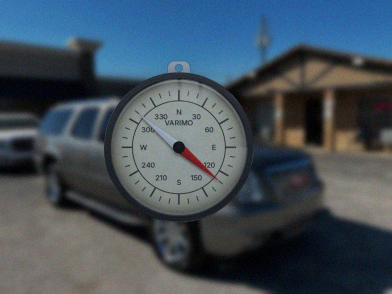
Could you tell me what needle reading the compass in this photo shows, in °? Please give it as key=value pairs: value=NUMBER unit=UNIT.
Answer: value=130 unit=°
